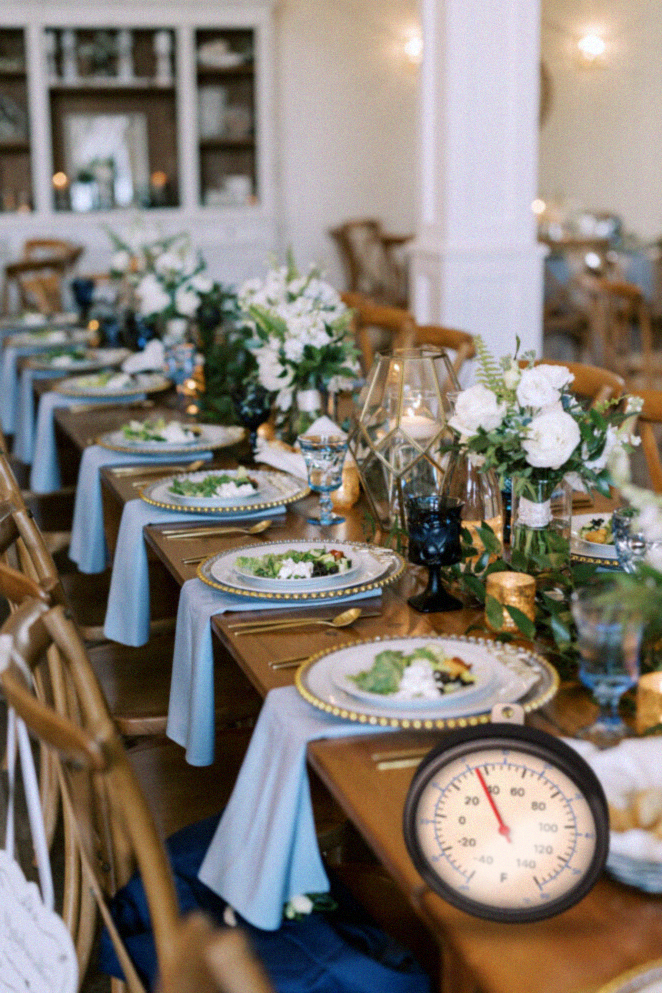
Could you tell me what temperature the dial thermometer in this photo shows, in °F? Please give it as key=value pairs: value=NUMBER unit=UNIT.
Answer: value=36 unit=°F
